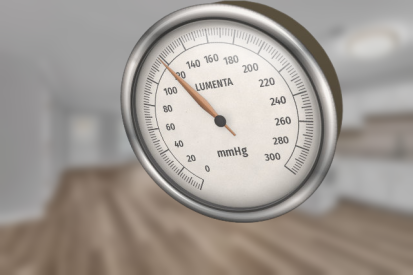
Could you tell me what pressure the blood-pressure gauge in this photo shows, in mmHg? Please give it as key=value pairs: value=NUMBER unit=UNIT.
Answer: value=120 unit=mmHg
